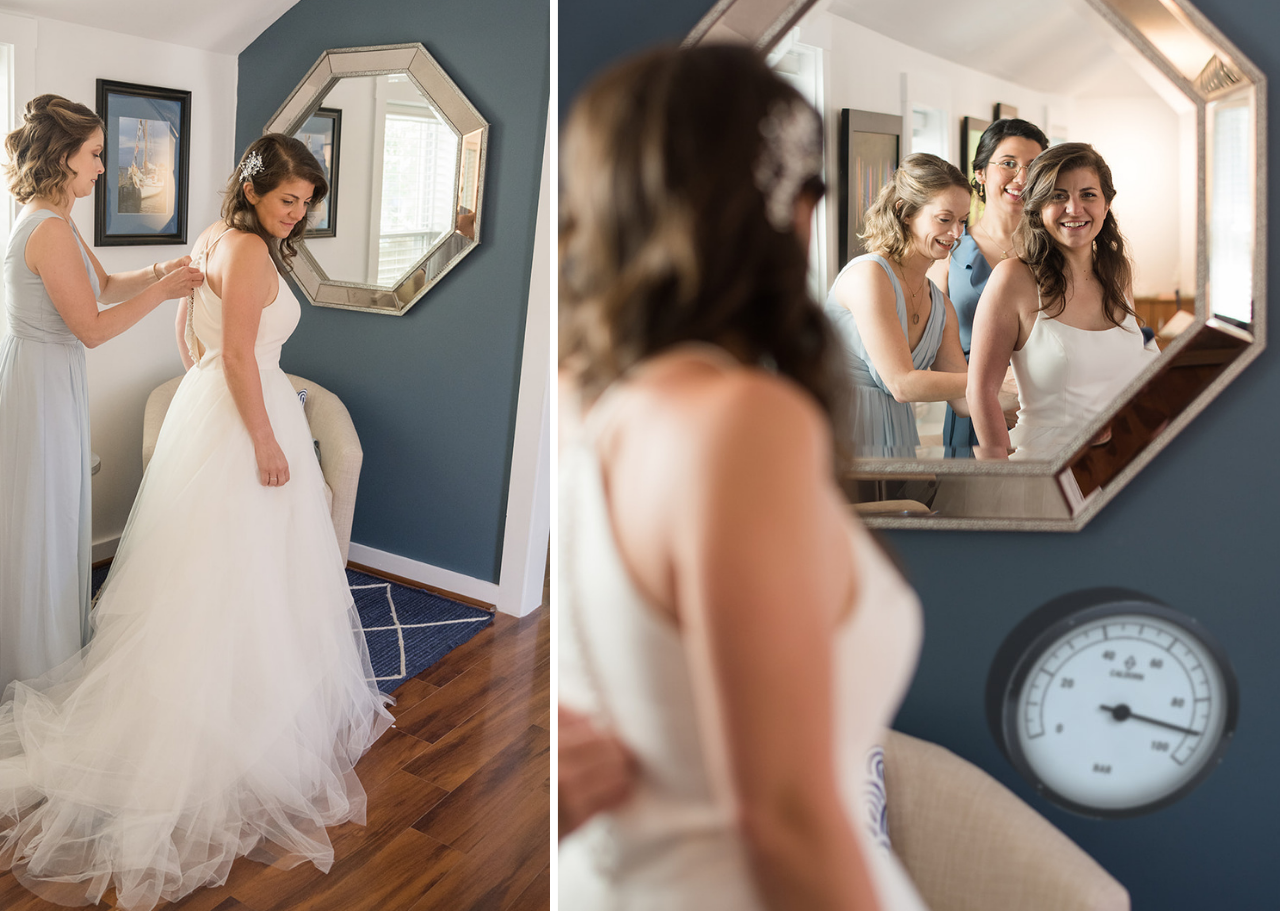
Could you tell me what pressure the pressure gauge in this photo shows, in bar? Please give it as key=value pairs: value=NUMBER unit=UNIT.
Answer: value=90 unit=bar
